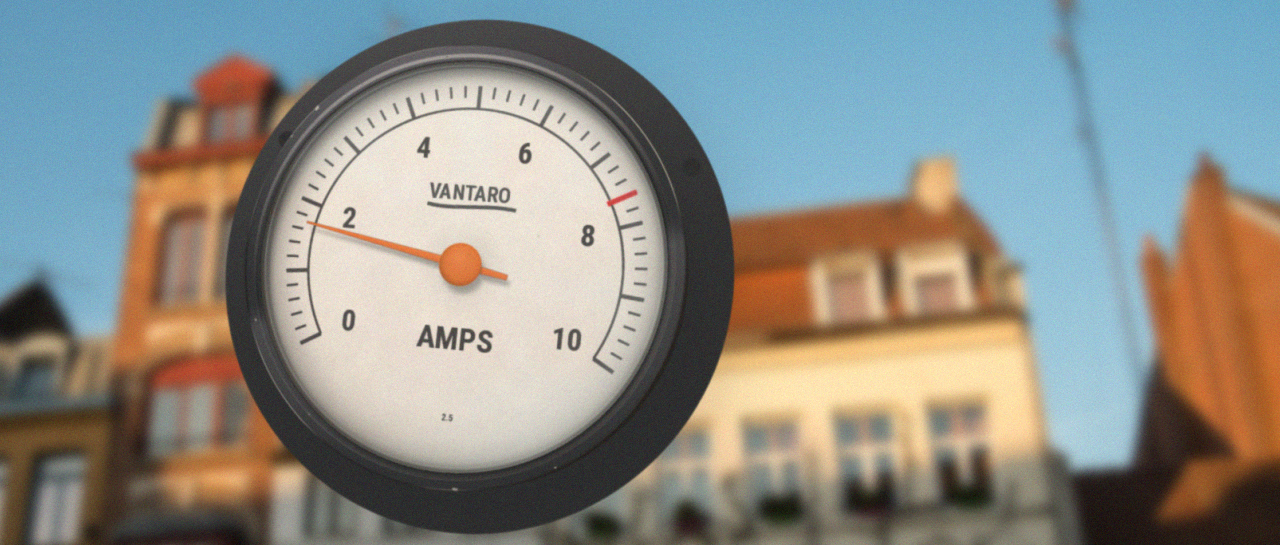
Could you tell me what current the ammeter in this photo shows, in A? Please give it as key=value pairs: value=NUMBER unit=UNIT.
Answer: value=1.7 unit=A
